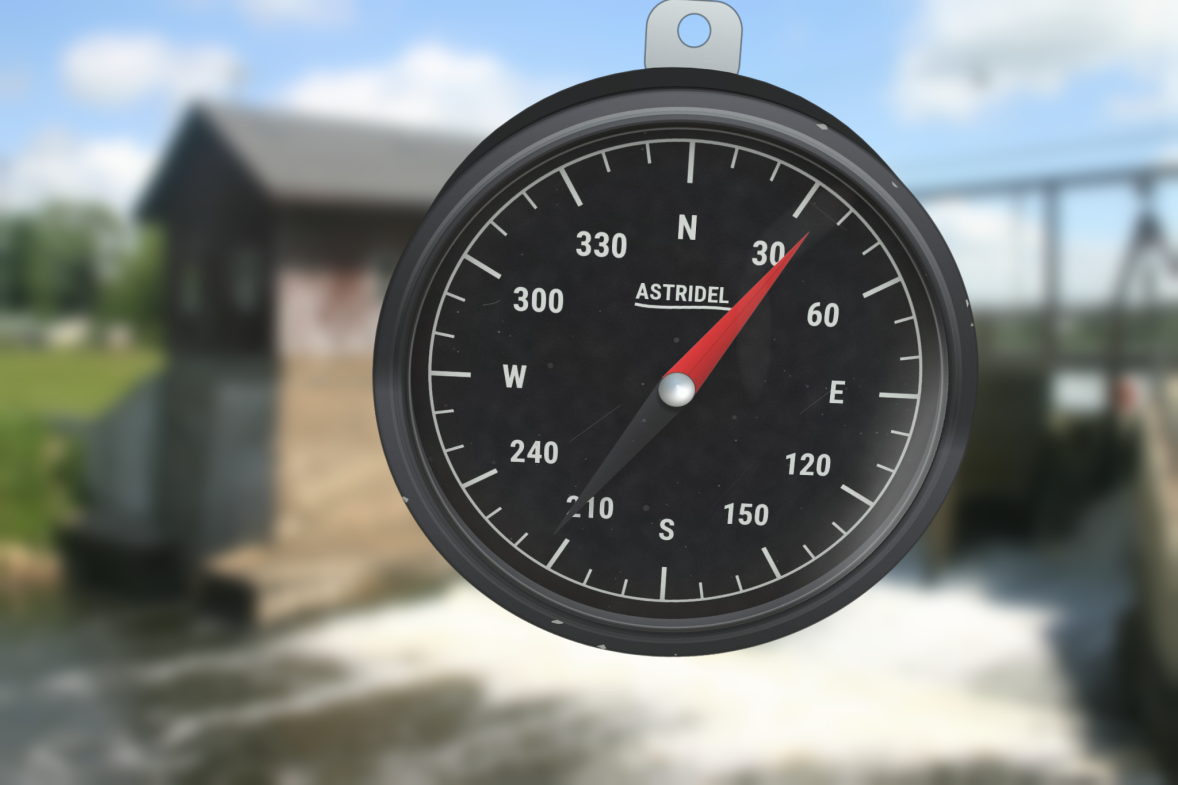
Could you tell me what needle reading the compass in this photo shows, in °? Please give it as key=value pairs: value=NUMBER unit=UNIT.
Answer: value=35 unit=°
